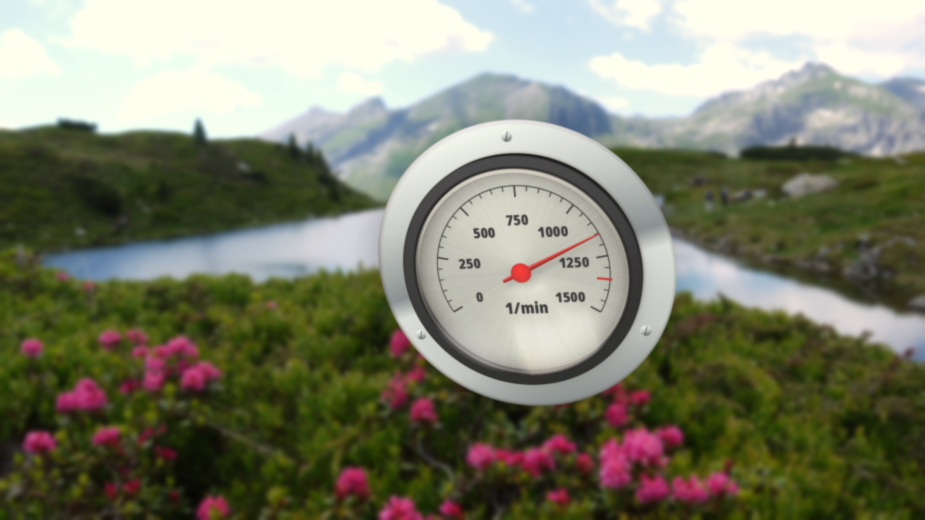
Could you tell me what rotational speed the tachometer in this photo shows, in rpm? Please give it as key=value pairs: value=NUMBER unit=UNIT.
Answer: value=1150 unit=rpm
